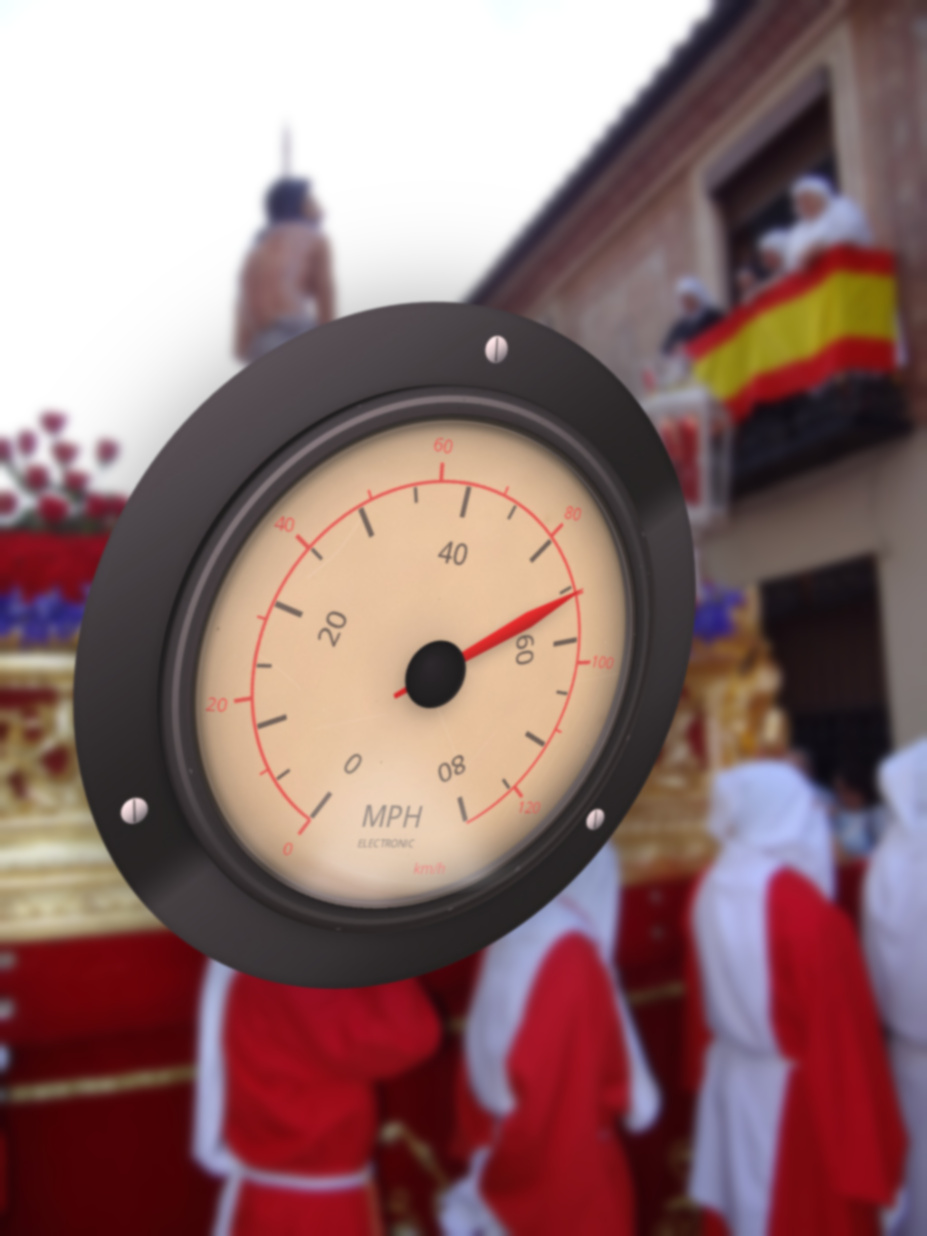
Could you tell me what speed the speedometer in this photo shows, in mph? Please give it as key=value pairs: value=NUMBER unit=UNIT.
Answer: value=55 unit=mph
